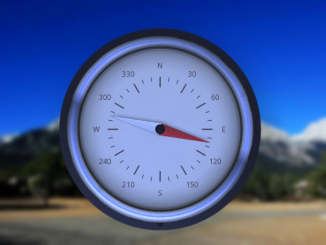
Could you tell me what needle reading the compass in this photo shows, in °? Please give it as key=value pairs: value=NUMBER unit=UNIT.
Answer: value=105 unit=°
